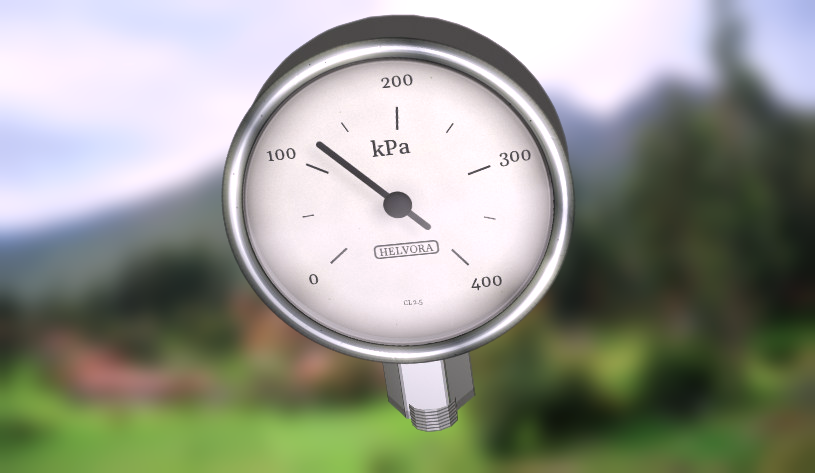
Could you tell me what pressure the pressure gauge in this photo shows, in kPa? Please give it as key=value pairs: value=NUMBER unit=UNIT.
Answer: value=125 unit=kPa
